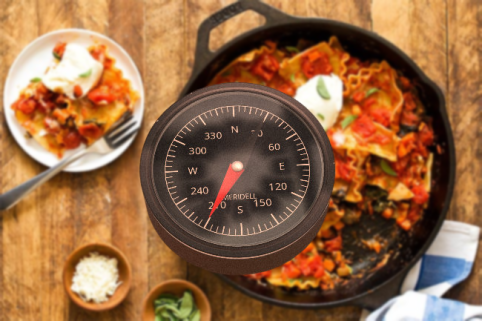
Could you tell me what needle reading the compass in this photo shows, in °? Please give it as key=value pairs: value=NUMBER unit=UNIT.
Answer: value=210 unit=°
